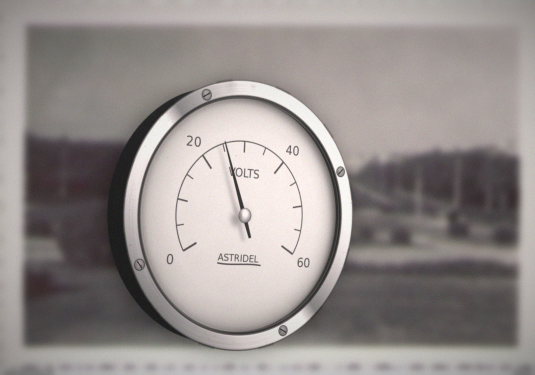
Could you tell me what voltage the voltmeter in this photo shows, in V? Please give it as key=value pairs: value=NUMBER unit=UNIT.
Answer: value=25 unit=V
